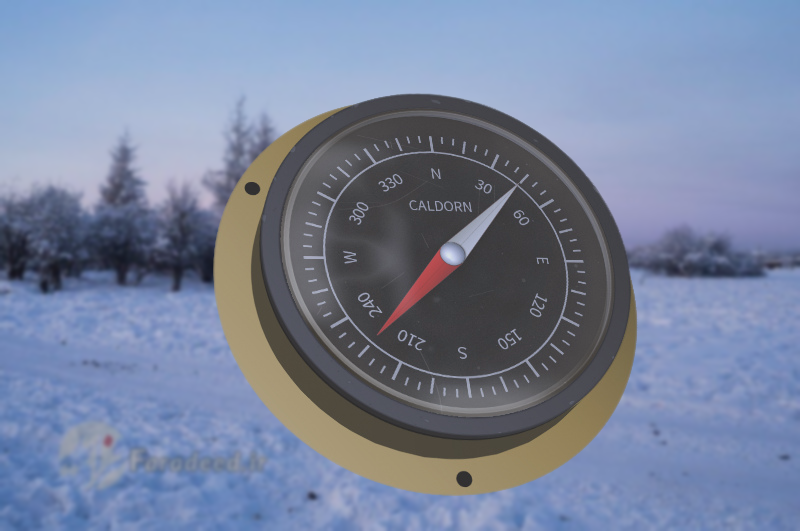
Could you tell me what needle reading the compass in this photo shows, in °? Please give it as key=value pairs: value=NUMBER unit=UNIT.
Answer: value=225 unit=°
